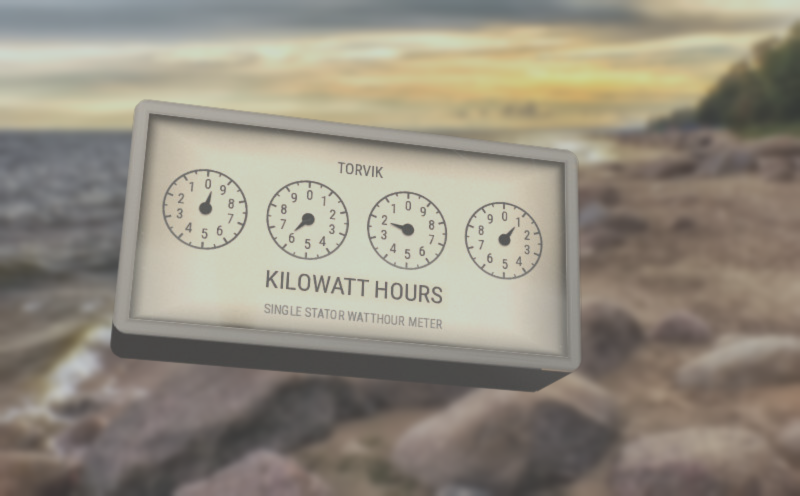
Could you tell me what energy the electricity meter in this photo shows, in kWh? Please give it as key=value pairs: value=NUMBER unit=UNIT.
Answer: value=9621 unit=kWh
